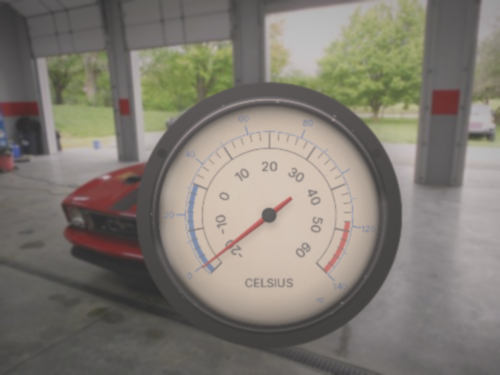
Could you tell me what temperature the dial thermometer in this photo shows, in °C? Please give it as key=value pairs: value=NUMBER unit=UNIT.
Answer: value=-18 unit=°C
